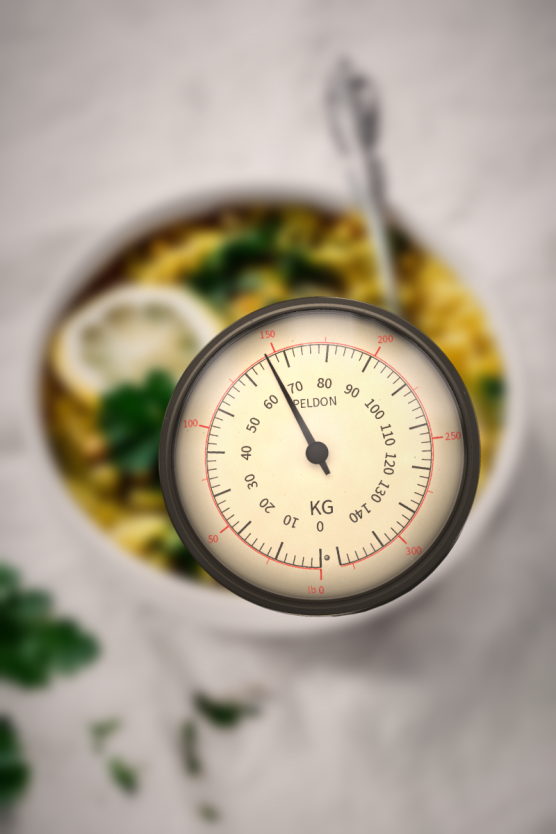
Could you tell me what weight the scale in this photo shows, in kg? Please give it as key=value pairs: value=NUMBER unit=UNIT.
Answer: value=66 unit=kg
